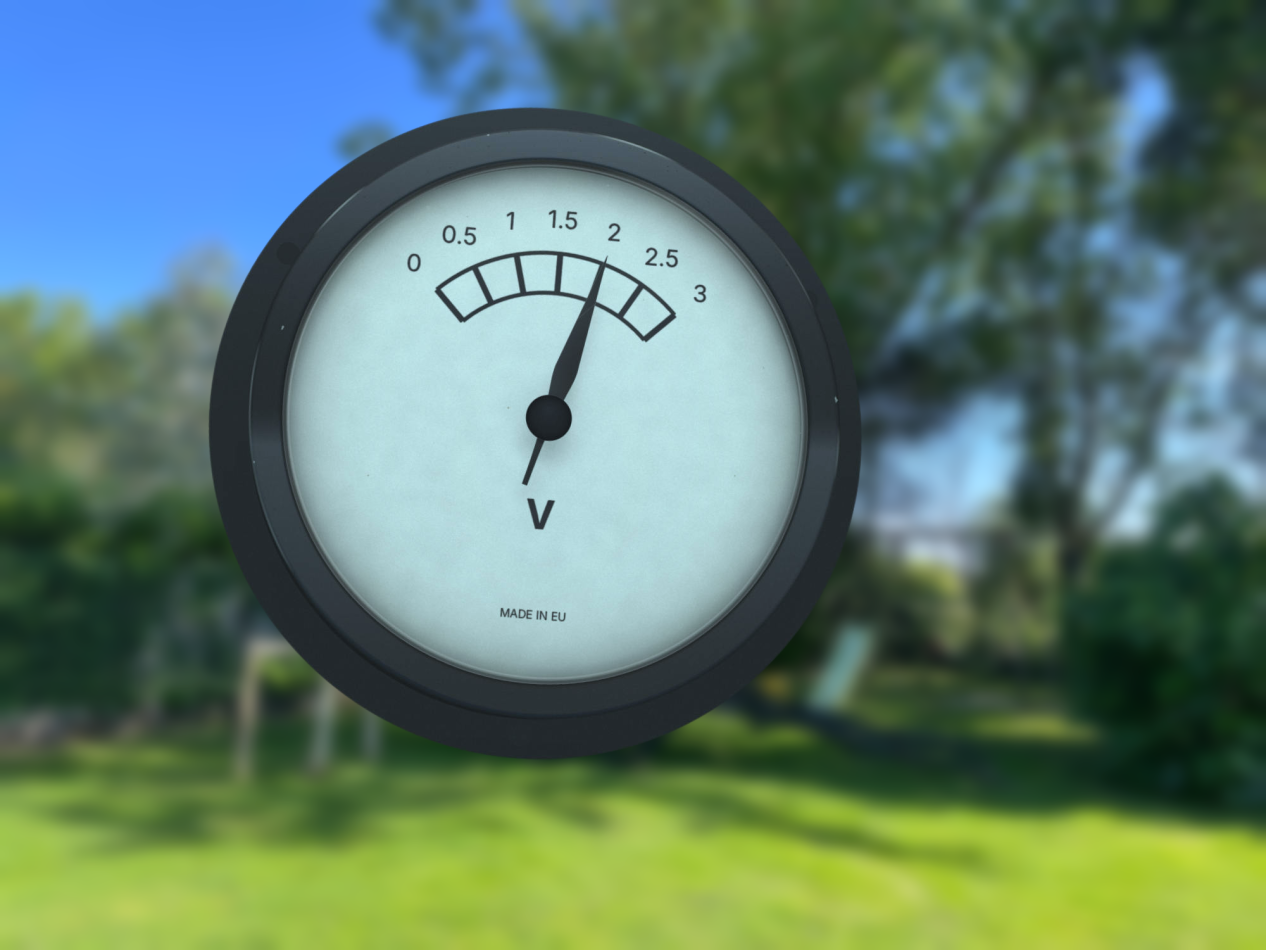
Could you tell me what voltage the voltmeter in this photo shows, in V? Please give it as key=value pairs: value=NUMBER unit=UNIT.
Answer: value=2 unit=V
